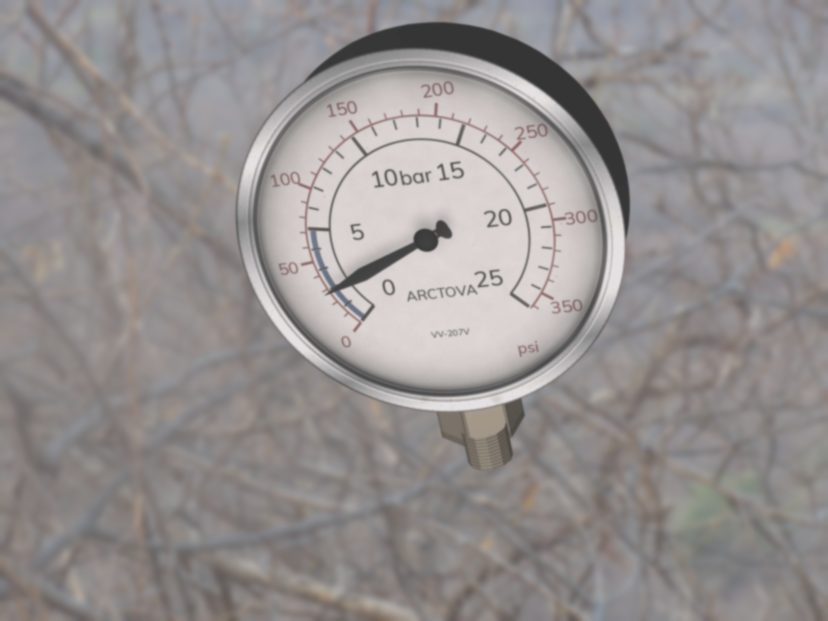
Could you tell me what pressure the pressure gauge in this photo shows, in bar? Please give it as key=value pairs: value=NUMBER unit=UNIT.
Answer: value=2 unit=bar
